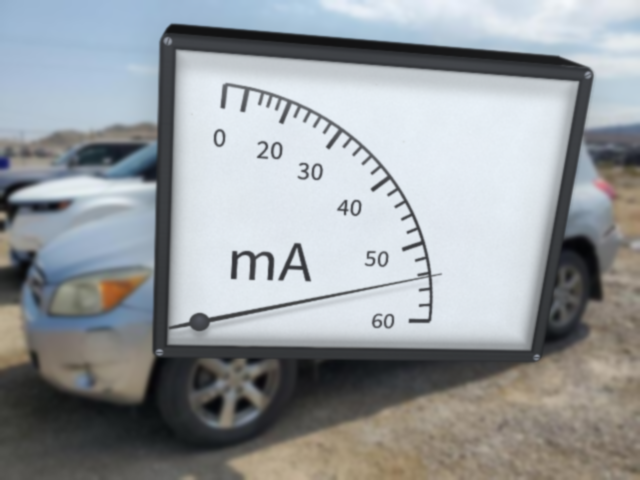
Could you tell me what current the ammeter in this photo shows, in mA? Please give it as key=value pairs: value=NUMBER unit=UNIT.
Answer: value=54 unit=mA
